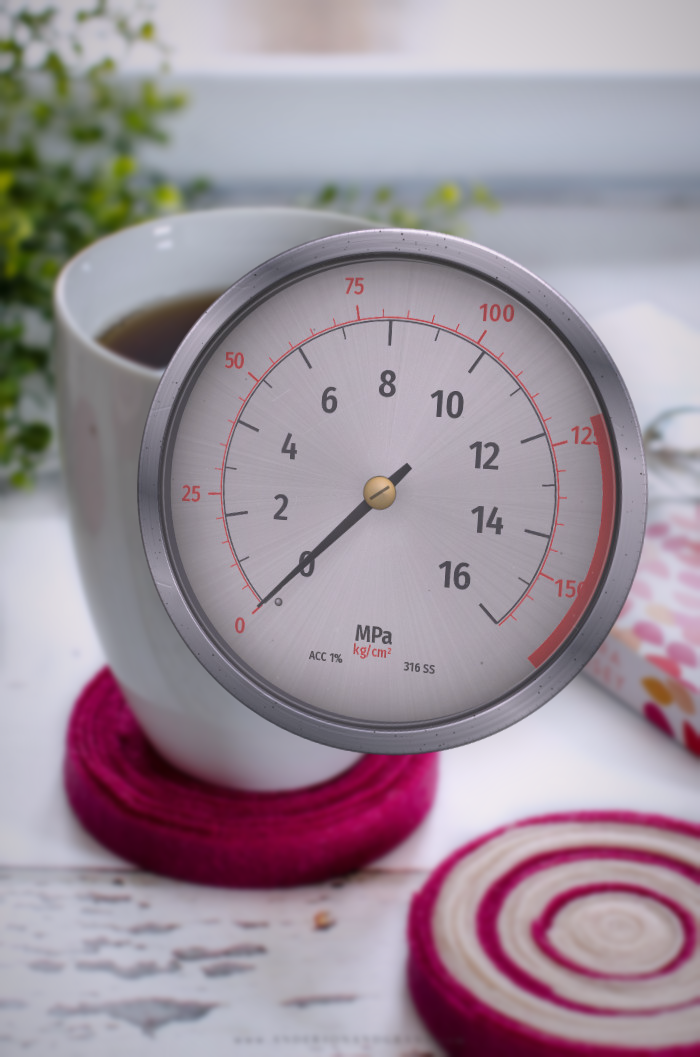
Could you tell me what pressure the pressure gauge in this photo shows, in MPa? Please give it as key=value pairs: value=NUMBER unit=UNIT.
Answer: value=0 unit=MPa
